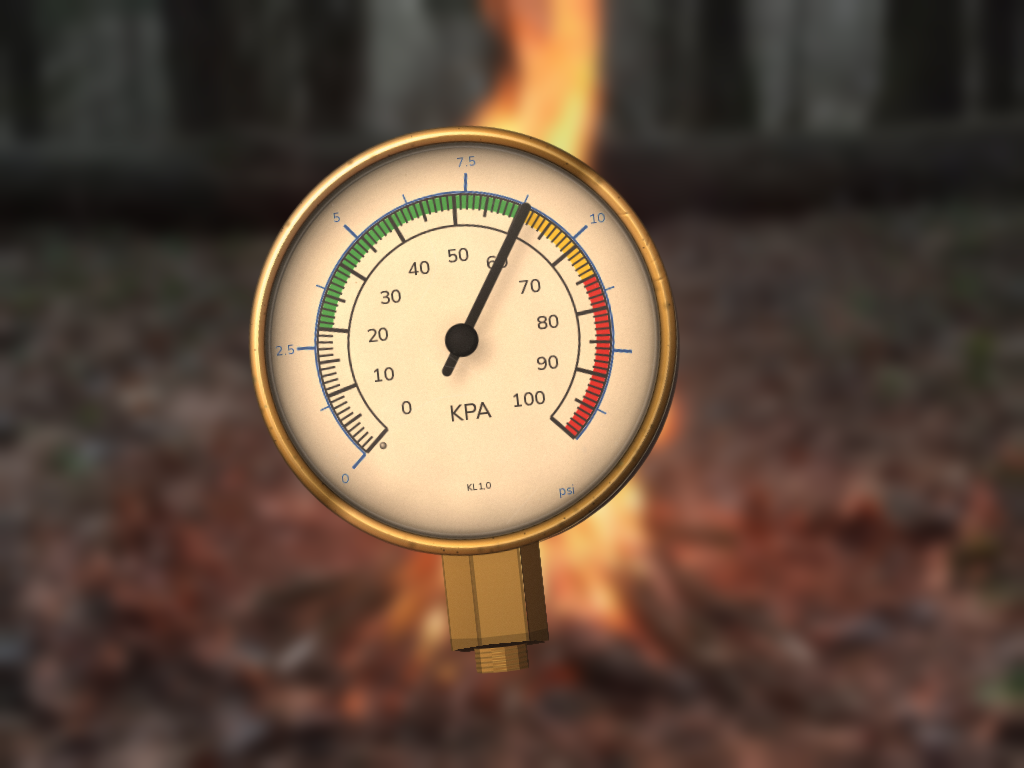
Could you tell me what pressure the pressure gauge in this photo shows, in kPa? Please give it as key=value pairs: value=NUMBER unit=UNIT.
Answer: value=61 unit=kPa
